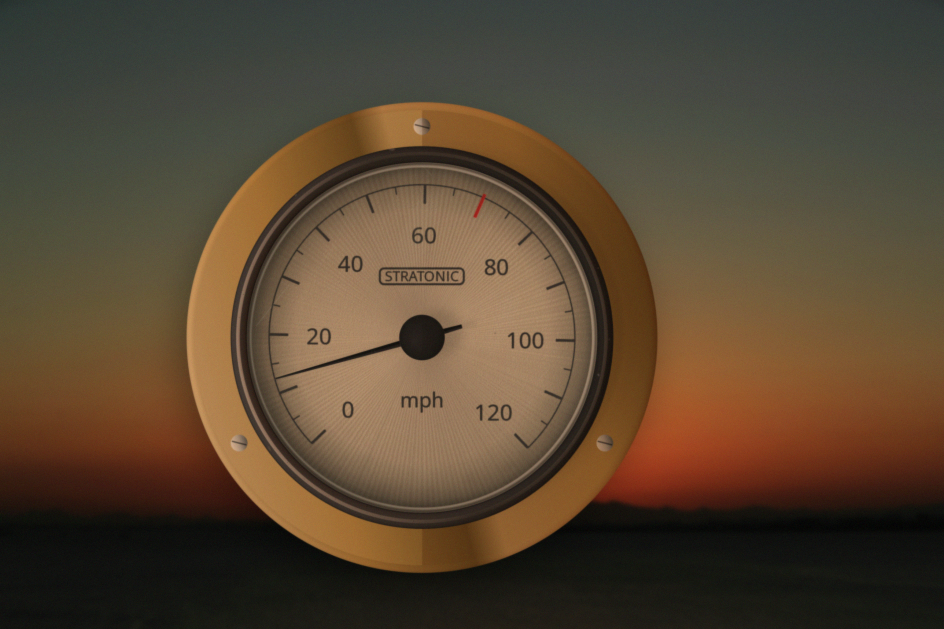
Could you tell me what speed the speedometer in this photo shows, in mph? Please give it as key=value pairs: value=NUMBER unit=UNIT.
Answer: value=12.5 unit=mph
